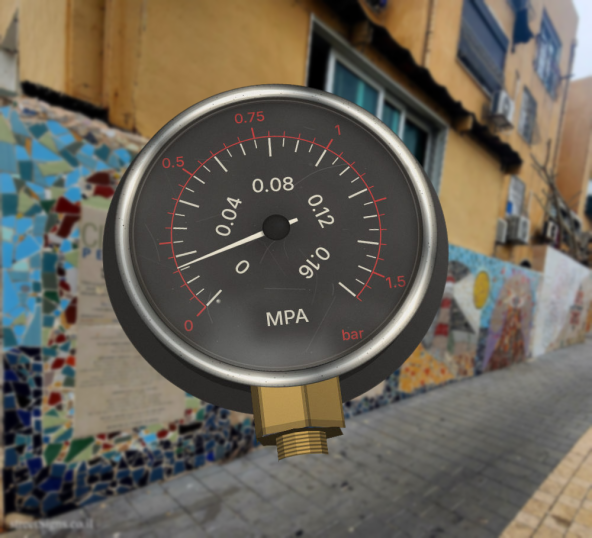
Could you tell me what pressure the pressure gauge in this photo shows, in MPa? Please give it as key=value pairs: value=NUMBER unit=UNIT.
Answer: value=0.015 unit=MPa
